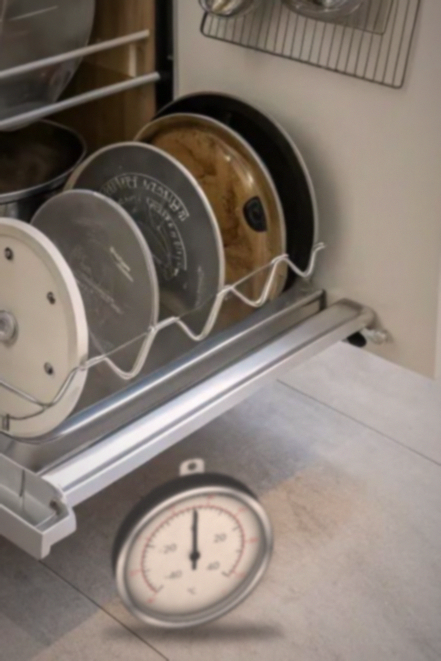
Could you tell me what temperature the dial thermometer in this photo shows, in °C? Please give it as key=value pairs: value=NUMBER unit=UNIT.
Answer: value=0 unit=°C
